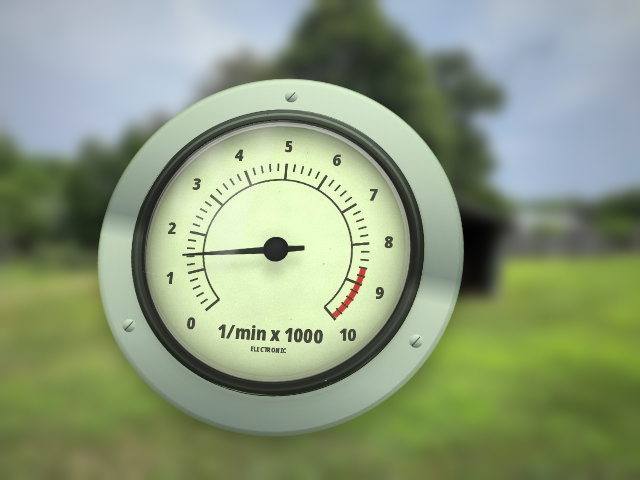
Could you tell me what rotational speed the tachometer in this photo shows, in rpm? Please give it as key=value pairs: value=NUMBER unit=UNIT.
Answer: value=1400 unit=rpm
